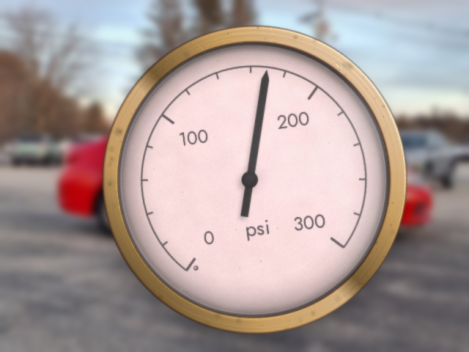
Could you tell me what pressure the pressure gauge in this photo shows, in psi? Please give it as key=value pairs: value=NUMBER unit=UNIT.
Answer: value=170 unit=psi
